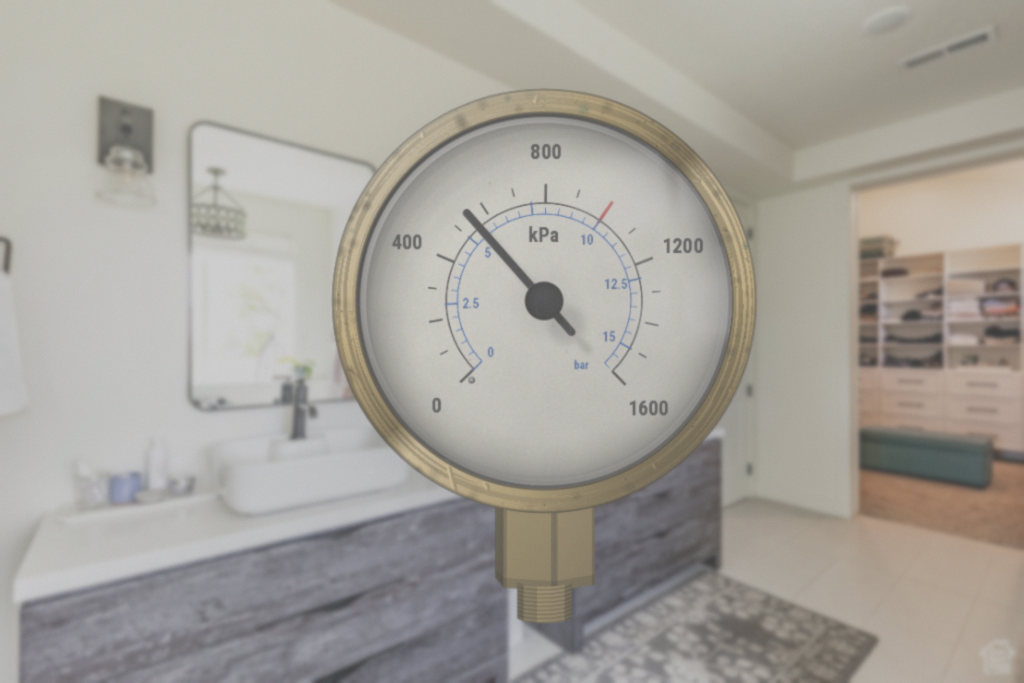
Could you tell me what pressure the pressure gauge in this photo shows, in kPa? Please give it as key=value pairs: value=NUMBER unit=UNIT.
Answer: value=550 unit=kPa
